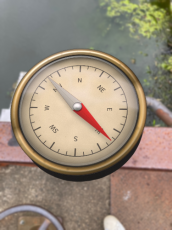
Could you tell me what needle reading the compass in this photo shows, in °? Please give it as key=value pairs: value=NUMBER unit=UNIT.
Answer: value=135 unit=°
